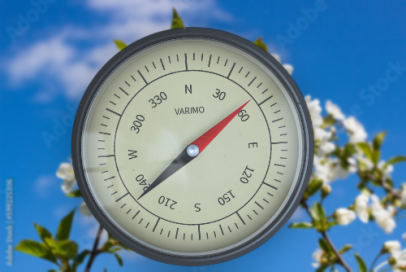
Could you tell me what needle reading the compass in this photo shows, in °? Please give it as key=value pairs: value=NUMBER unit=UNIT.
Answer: value=52.5 unit=°
